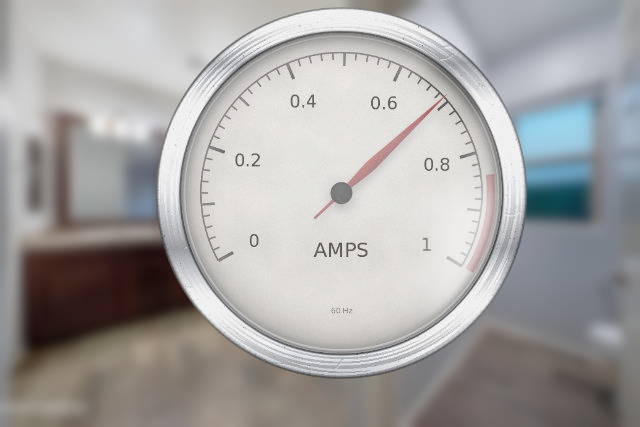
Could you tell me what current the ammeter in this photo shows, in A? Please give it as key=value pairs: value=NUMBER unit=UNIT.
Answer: value=0.69 unit=A
